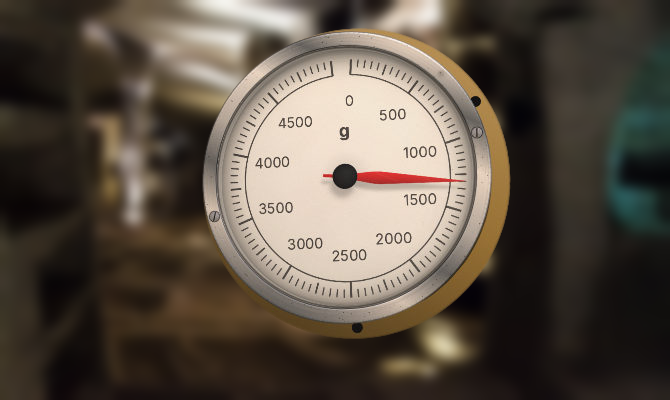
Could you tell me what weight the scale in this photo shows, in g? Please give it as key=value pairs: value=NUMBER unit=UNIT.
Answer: value=1300 unit=g
